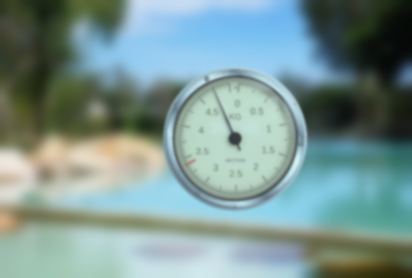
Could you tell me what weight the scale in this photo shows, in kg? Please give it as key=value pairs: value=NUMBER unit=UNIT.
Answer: value=4.75 unit=kg
